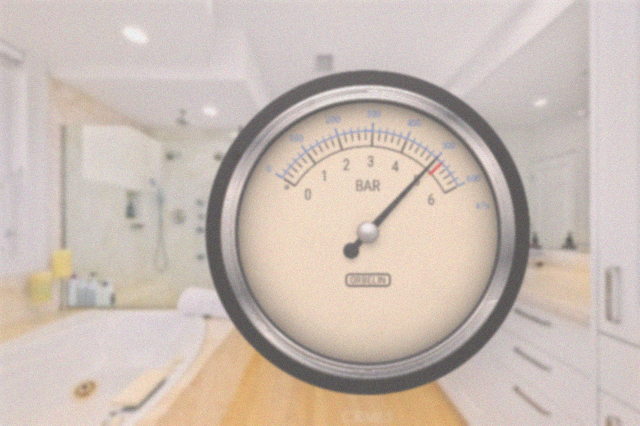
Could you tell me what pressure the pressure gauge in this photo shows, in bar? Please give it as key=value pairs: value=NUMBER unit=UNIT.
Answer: value=5 unit=bar
